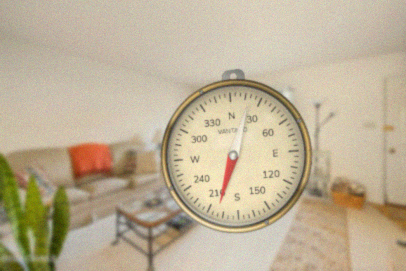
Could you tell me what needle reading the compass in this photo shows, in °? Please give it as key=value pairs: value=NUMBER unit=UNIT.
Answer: value=200 unit=°
